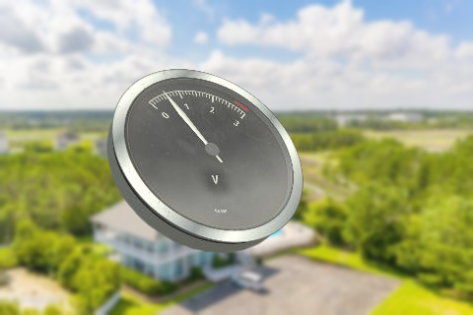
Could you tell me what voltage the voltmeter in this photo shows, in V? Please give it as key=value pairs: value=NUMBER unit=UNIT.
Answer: value=0.5 unit=V
